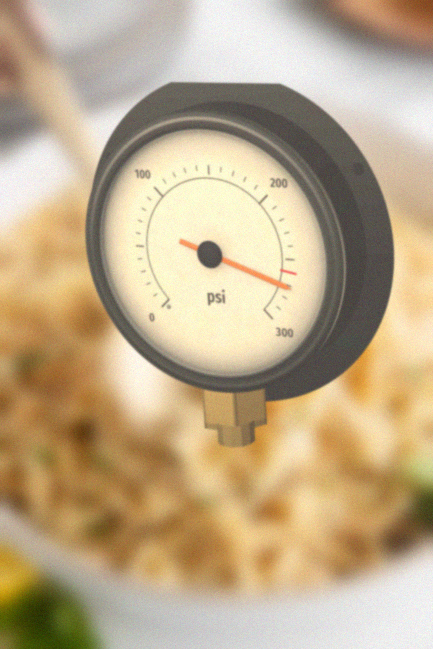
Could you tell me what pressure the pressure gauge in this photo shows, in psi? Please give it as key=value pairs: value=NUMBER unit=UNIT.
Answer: value=270 unit=psi
